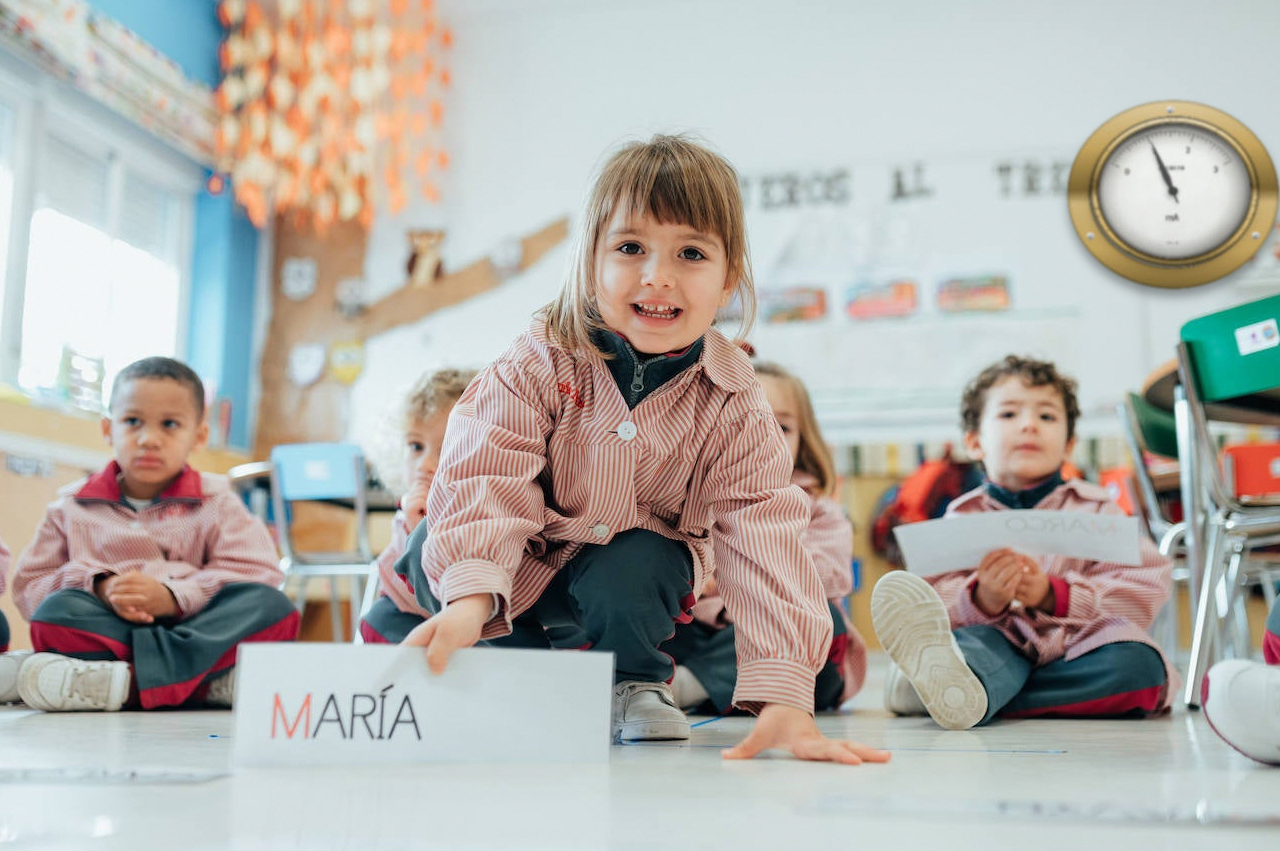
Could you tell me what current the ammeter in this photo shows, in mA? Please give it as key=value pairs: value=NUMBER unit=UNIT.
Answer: value=1 unit=mA
